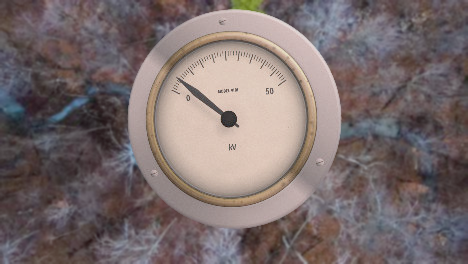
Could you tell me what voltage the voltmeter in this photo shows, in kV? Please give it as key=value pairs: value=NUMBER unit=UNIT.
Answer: value=5 unit=kV
